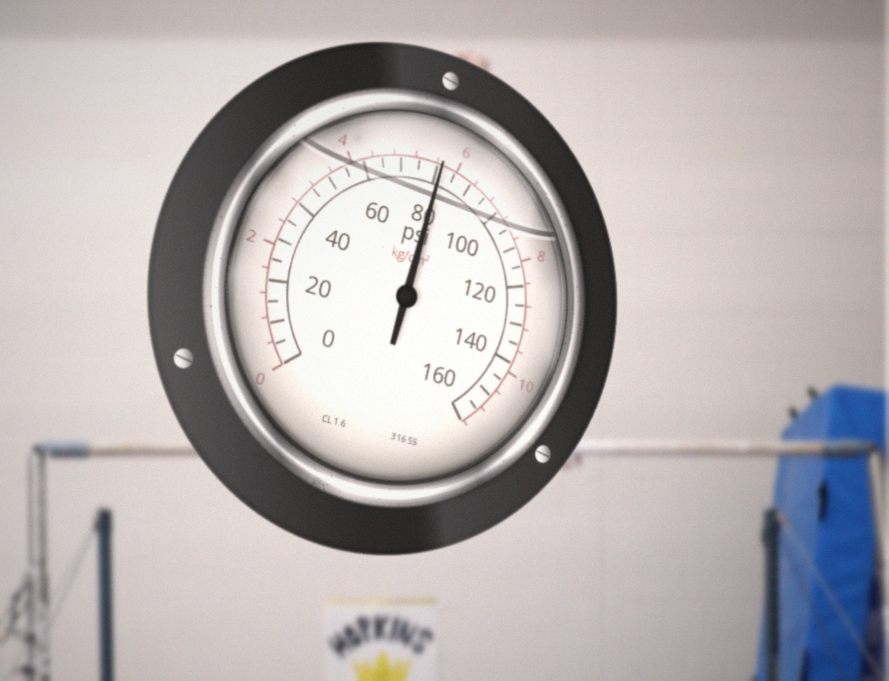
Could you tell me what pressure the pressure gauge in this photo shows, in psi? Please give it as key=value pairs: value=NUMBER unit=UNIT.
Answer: value=80 unit=psi
